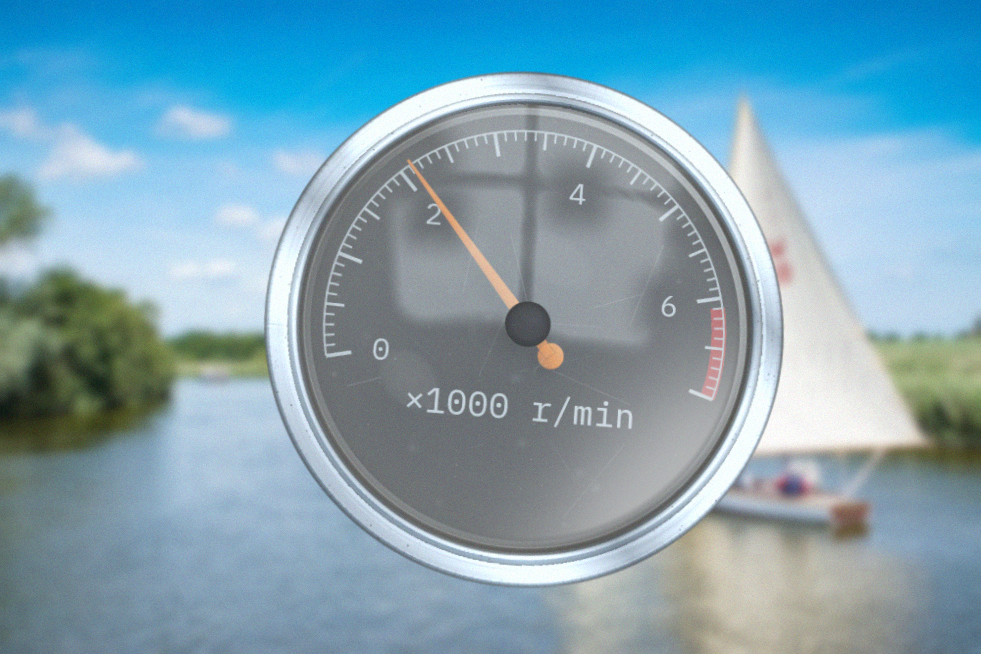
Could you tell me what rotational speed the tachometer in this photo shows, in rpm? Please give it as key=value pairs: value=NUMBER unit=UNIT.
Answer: value=2100 unit=rpm
